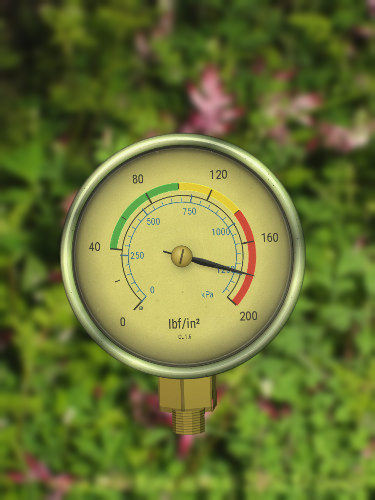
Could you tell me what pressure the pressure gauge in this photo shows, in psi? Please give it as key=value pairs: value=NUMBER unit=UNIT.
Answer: value=180 unit=psi
